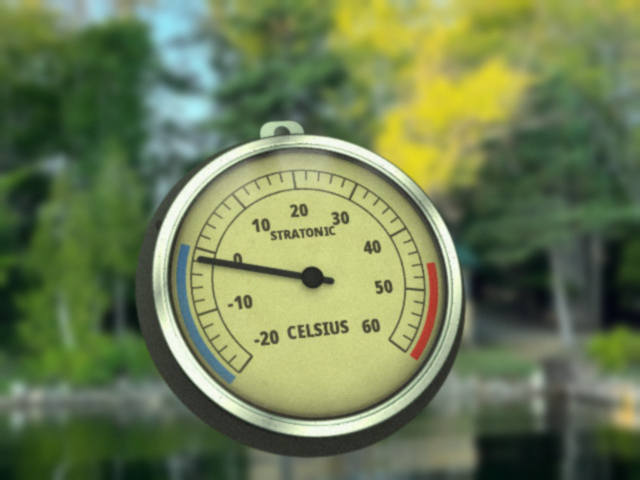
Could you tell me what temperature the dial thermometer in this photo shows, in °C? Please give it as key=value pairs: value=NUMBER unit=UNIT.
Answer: value=-2 unit=°C
